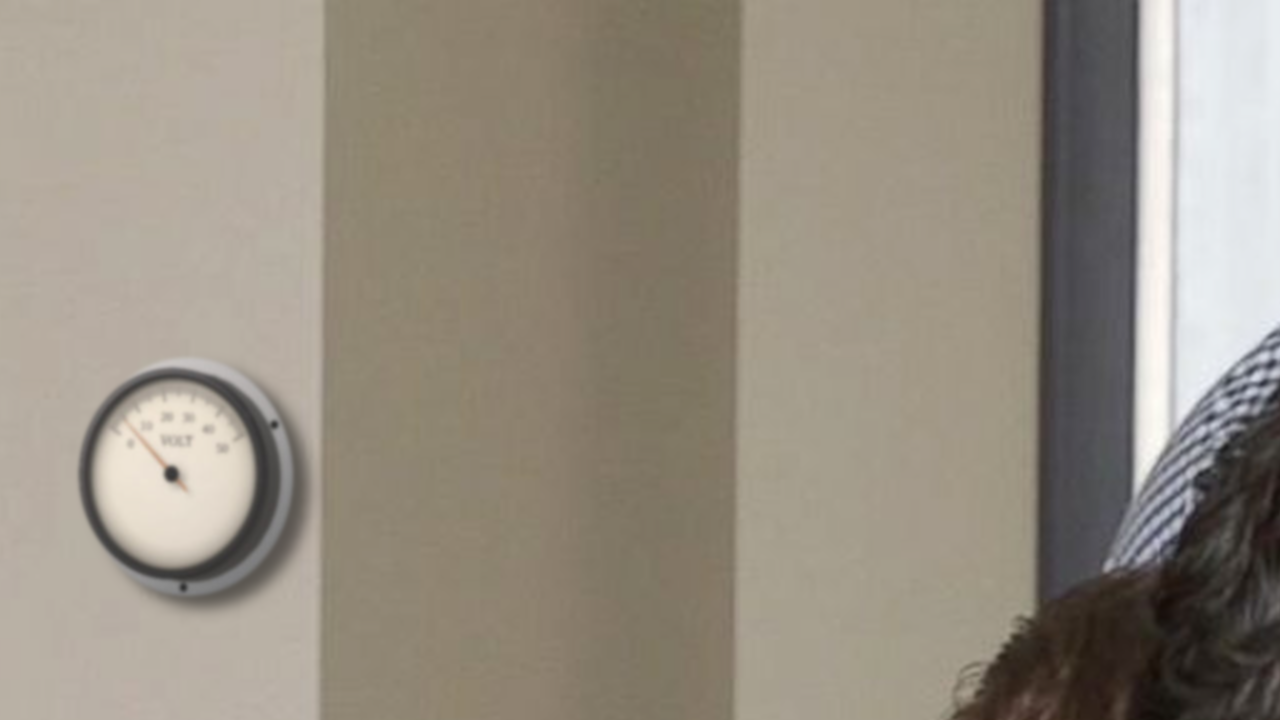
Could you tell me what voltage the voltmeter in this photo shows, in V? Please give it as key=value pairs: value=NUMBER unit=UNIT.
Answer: value=5 unit=V
